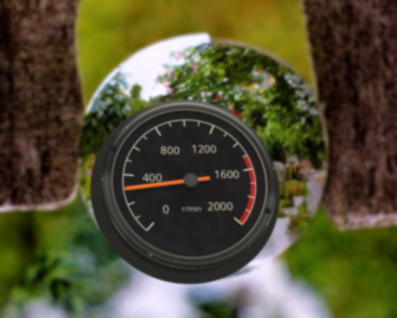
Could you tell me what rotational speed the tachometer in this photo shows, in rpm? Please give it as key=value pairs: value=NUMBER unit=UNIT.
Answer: value=300 unit=rpm
